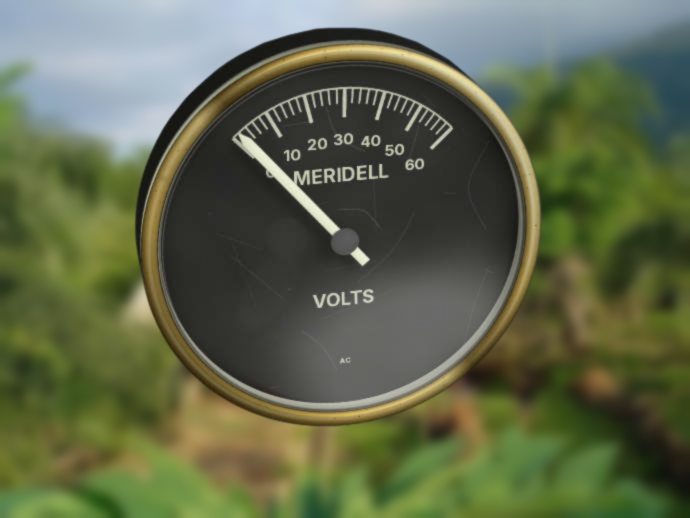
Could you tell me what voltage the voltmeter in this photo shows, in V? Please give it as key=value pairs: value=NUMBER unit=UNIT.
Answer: value=2 unit=V
